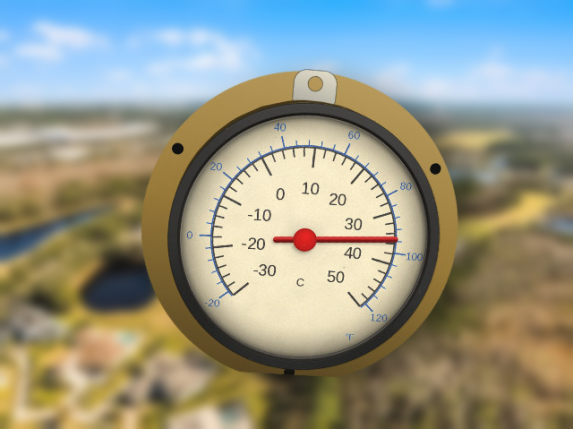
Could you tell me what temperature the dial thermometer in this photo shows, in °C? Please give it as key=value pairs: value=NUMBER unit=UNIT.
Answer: value=35 unit=°C
